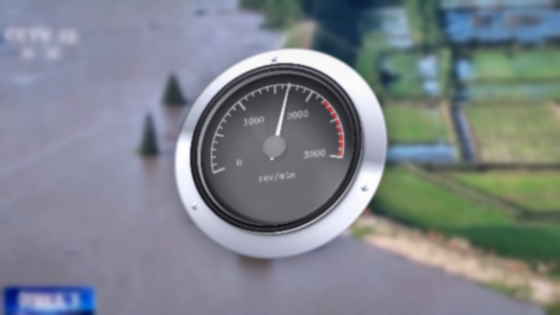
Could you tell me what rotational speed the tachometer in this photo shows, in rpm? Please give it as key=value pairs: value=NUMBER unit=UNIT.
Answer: value=1700 unit=rpm
